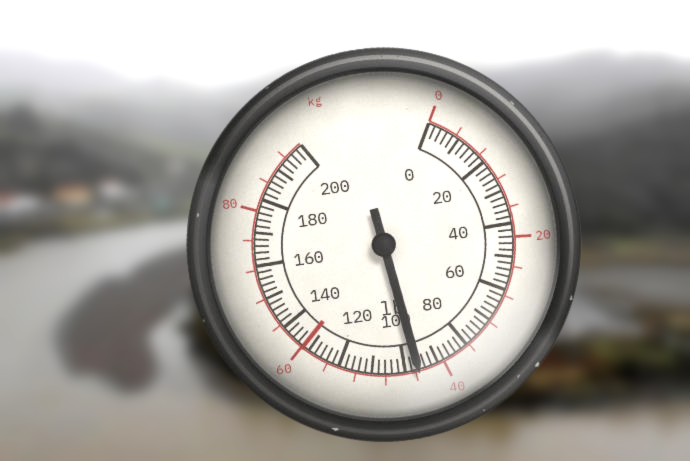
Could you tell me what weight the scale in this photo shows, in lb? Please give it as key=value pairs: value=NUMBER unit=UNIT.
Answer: value=96 unit=lb
